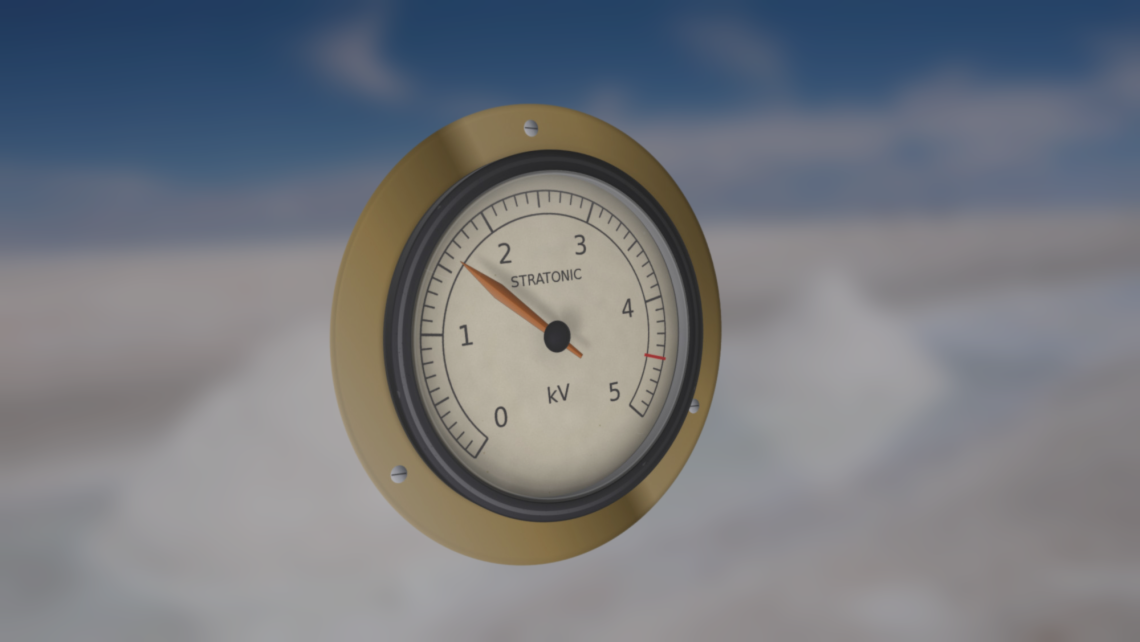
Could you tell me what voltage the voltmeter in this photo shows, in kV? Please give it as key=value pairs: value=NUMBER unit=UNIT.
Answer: value=1.6 unit=kV
